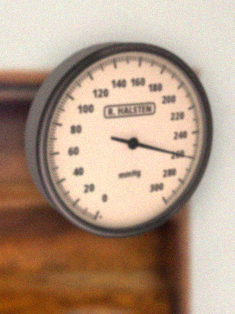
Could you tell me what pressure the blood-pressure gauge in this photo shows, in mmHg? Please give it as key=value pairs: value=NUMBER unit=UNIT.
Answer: value=260 unit=mmHg
